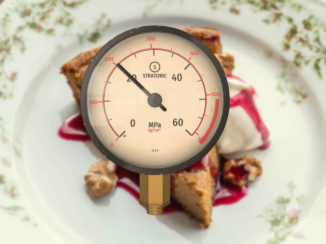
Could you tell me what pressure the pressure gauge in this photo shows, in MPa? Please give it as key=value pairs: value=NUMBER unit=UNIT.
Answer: value=20 unit=MPa
